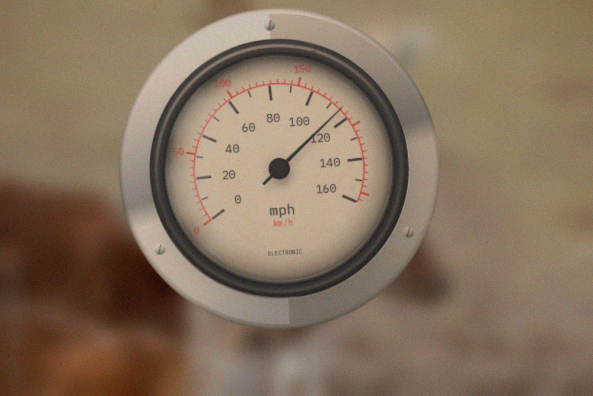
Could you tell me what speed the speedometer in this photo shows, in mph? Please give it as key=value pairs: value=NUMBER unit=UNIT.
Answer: value=115 unit=mph
